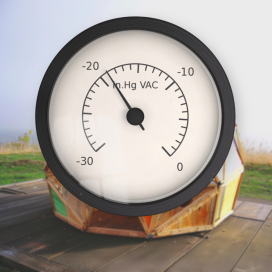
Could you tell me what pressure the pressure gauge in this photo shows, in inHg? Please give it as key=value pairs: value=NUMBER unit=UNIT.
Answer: value=-19 unit=inHg
